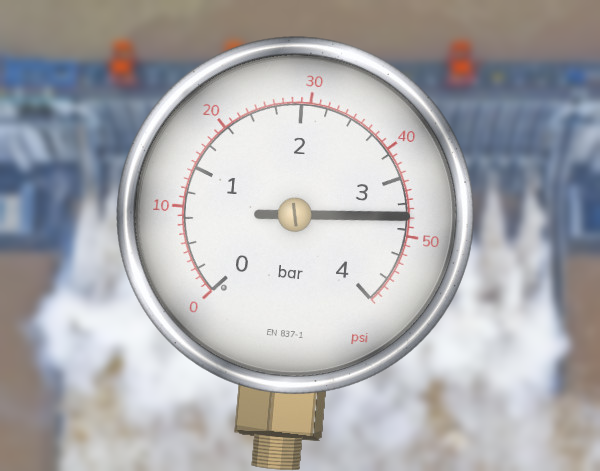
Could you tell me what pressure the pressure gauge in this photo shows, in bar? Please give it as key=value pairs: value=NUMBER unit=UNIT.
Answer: value=3.3 unit=bar
